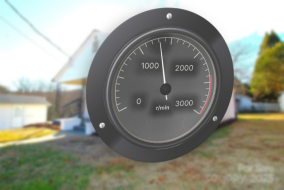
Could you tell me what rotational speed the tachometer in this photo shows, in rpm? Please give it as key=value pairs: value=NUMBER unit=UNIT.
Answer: value=1300 unit=rpm
